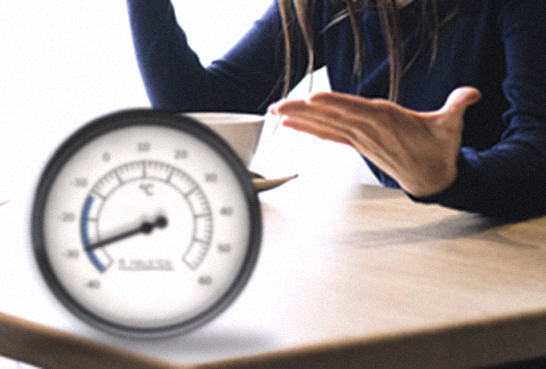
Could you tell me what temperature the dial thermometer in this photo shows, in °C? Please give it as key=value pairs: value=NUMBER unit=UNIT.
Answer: value=-30 unit=°C
